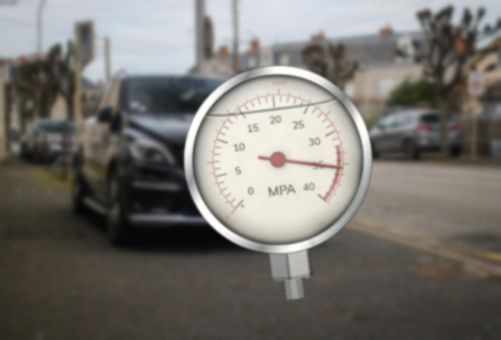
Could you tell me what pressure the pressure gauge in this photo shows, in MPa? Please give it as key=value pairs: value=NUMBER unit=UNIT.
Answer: value=35 unit=MPa
